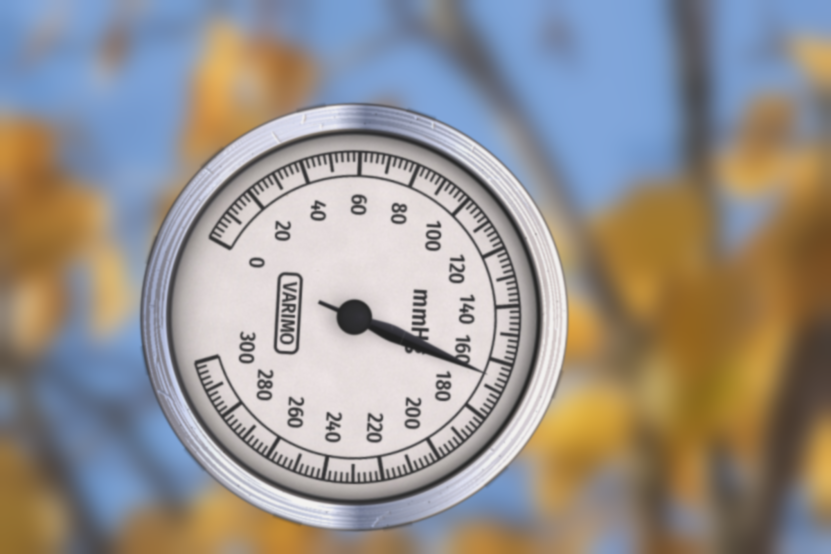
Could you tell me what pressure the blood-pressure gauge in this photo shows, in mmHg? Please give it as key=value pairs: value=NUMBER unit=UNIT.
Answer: value=166 unit=mmHg
